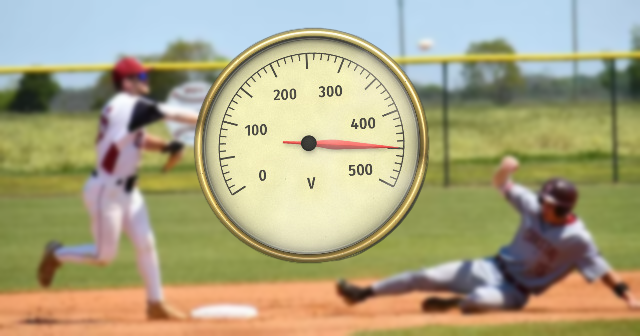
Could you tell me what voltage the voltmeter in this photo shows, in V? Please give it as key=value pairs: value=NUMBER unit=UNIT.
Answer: value=450 unit=V
